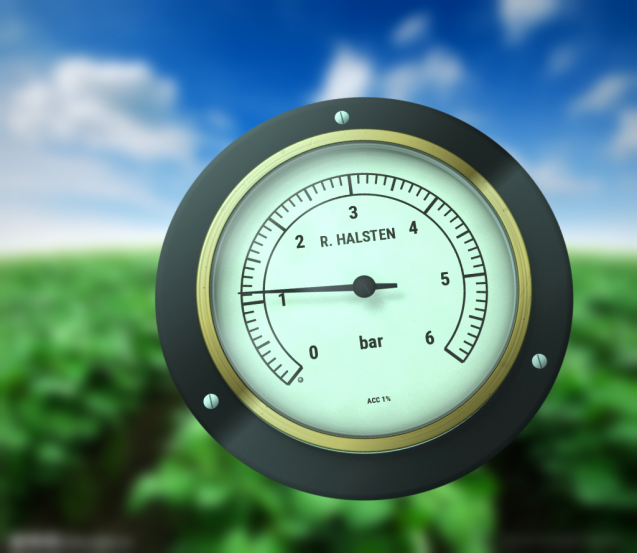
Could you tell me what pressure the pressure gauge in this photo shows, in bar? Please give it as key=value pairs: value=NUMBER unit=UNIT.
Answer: value=1.1 unit=bar
